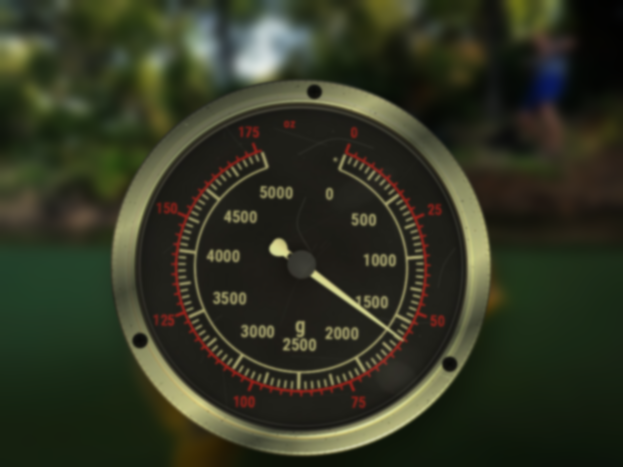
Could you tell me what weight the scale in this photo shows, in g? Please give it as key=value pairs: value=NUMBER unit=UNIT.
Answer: value=1650 unit=g
